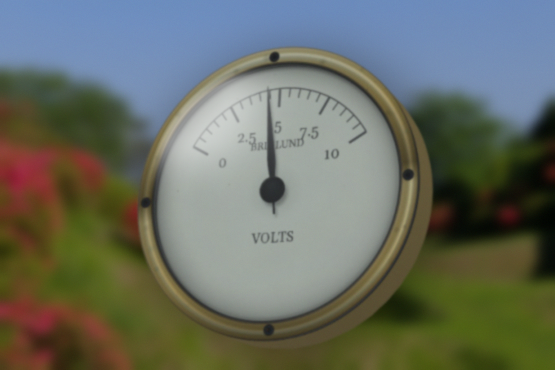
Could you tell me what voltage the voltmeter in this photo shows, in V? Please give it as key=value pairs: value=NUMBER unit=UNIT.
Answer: value=4.5 unit=V
